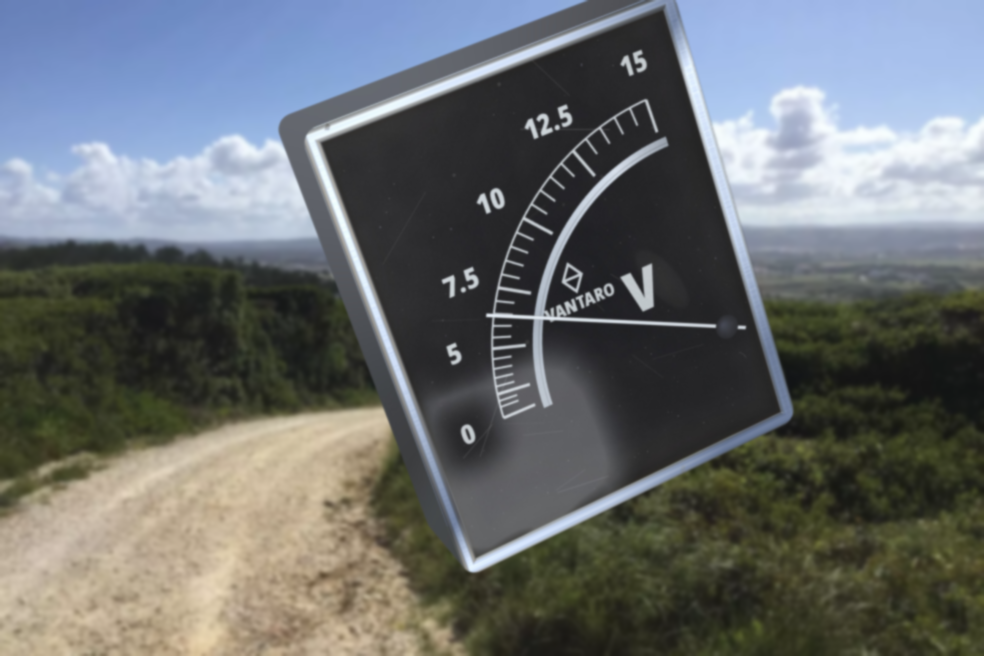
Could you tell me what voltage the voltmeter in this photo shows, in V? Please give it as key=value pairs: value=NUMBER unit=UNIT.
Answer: value=6.5 unit=V
